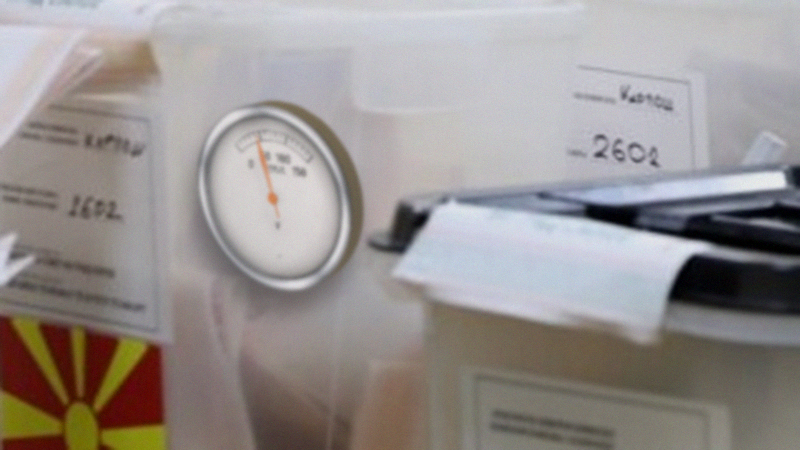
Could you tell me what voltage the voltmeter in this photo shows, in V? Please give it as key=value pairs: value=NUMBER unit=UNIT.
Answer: value=50 unit=V
